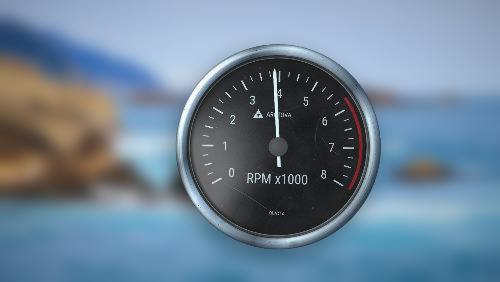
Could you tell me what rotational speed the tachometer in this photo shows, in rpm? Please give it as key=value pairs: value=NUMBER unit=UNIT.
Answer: value=3875 unit=rpm
